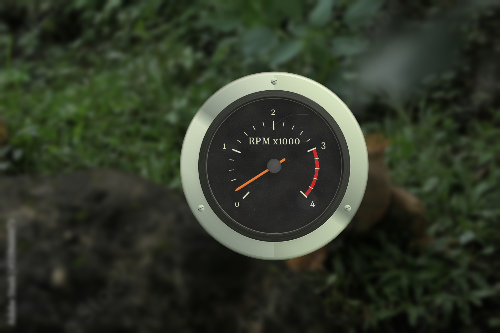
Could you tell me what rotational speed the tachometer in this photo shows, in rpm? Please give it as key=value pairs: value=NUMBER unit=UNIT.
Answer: value=200 unit=rpm
